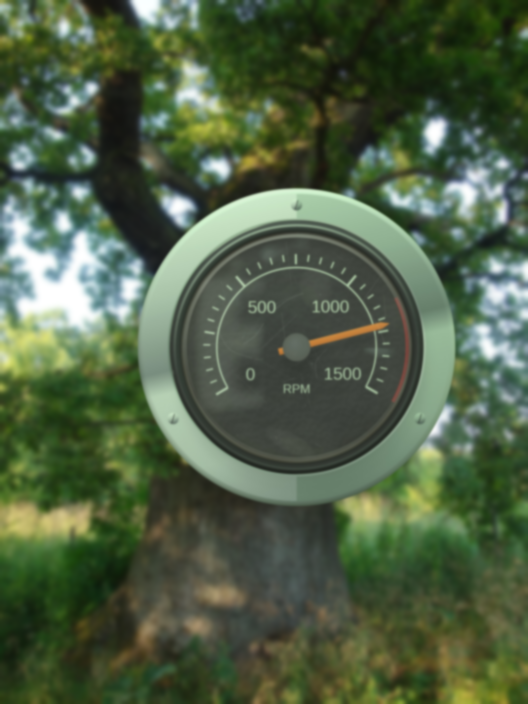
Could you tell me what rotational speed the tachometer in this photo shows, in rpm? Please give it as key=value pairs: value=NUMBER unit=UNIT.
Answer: value=1225 unit=rpm
